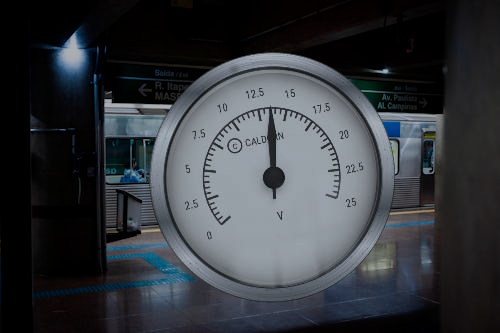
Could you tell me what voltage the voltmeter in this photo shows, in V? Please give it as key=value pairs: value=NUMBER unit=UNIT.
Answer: value=13.5 unit=V
